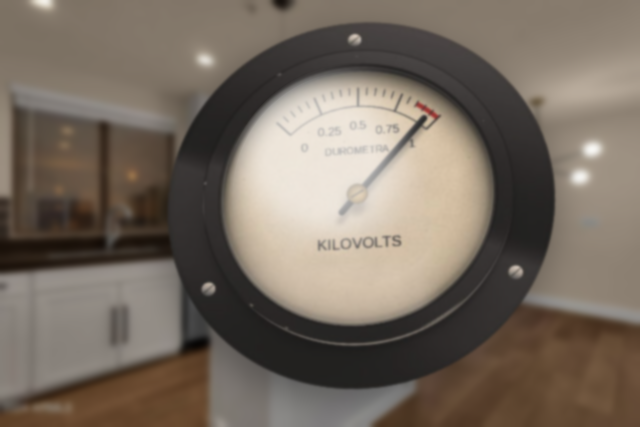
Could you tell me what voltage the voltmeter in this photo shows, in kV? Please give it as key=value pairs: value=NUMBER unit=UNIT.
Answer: value=0.95 unit=kV
